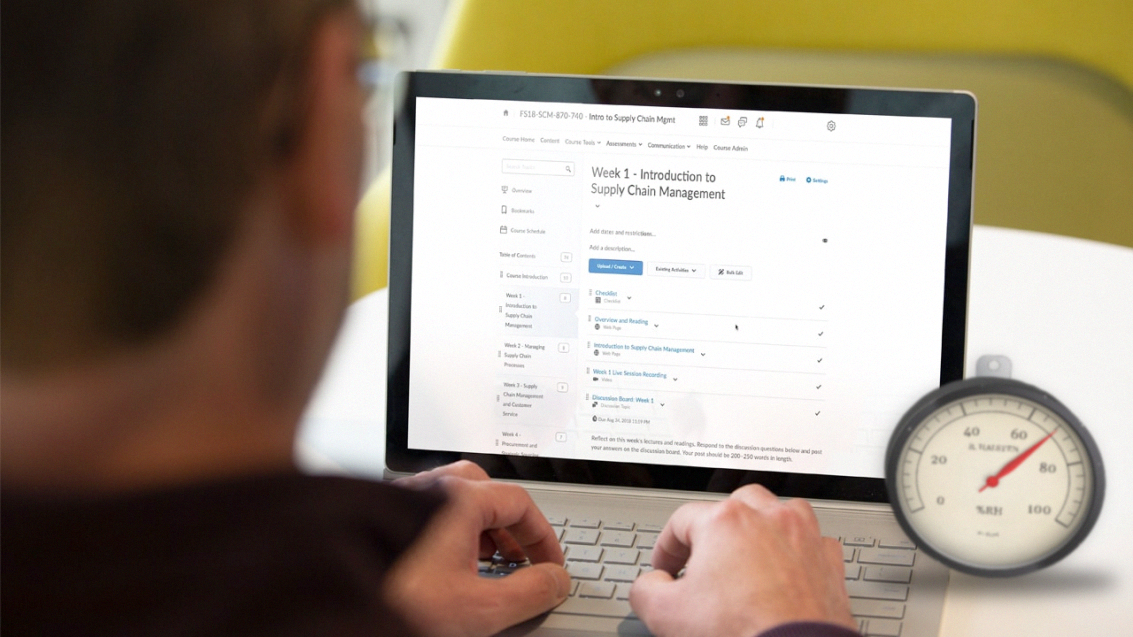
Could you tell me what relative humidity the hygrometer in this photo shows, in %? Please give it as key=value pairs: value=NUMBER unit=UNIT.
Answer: value=68 unit=%
